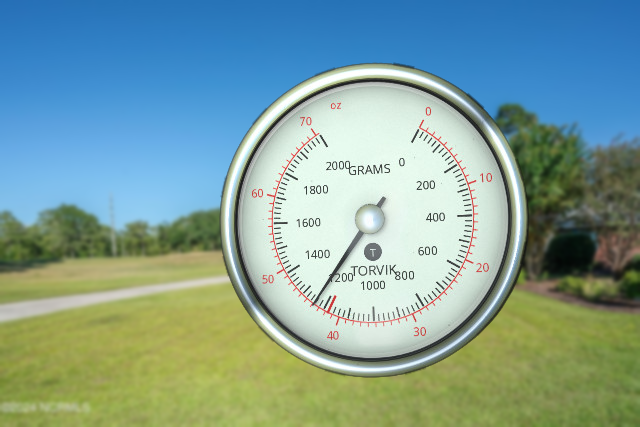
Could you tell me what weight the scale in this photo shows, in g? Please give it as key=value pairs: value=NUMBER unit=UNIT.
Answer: value=1240 unit=g
